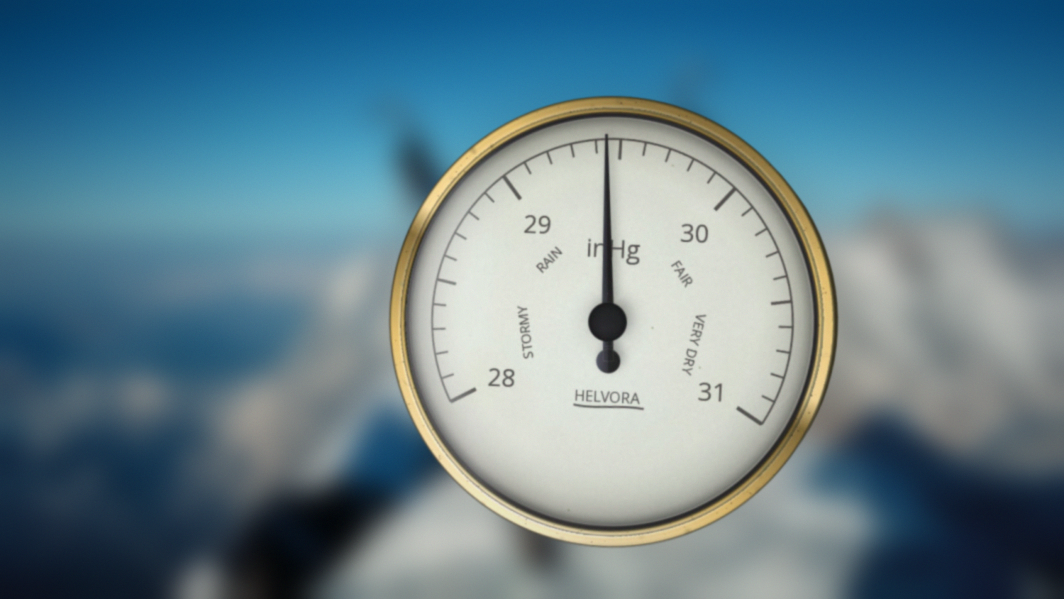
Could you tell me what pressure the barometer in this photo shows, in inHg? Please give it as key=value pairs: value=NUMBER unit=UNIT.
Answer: value=29.45 unit=inHg
